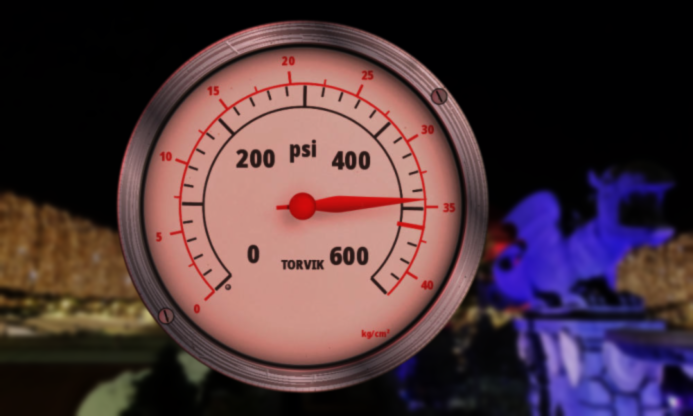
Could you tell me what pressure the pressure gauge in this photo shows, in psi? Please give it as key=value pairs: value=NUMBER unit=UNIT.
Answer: value=490 unit=psi
